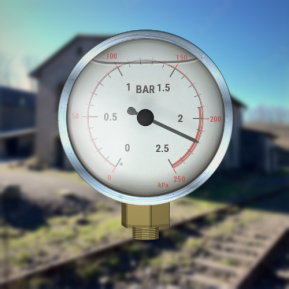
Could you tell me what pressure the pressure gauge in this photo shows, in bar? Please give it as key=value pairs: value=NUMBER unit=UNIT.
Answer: value=2.2 unit=bar
